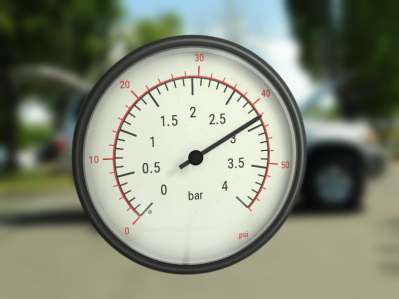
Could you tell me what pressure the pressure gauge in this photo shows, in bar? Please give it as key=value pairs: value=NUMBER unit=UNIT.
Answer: value=2.9 unit=bar
